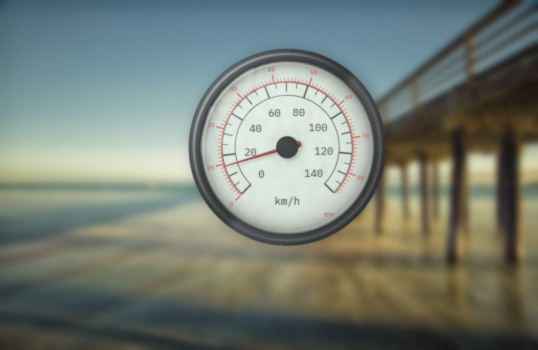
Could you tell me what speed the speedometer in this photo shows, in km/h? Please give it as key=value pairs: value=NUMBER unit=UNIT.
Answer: value=15 unit=km/h
